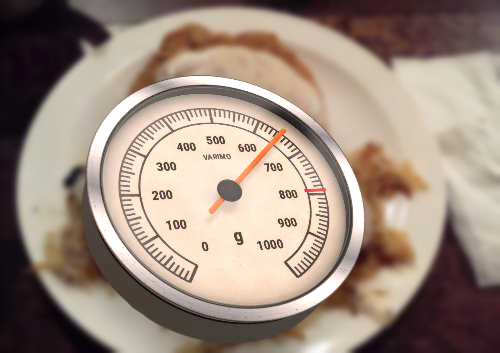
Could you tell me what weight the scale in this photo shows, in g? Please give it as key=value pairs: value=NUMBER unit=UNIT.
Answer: value=650 unit=g
